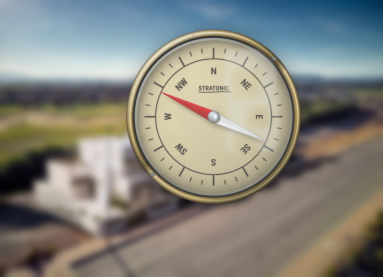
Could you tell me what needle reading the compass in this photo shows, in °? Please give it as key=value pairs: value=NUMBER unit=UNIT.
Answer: value=295 unit=°
